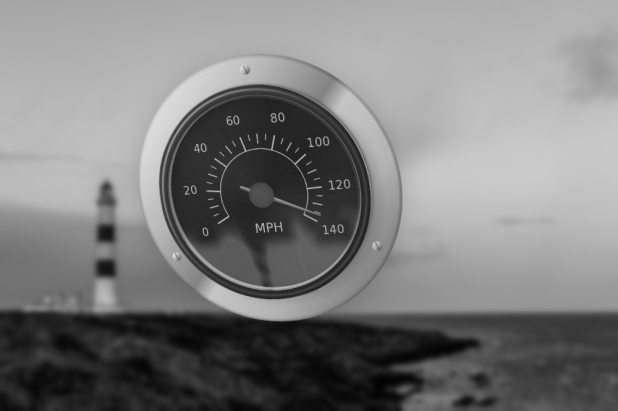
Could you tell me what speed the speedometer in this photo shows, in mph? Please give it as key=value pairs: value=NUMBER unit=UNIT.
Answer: value=135 unit=mph
